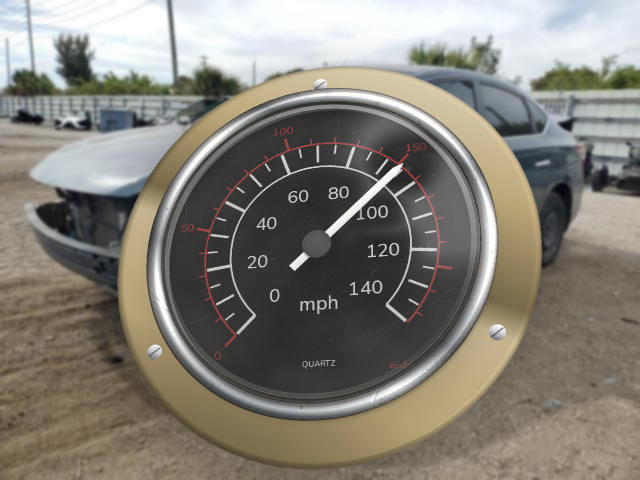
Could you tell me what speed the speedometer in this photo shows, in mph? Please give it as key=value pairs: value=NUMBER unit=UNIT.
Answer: value=95 unit=mph
